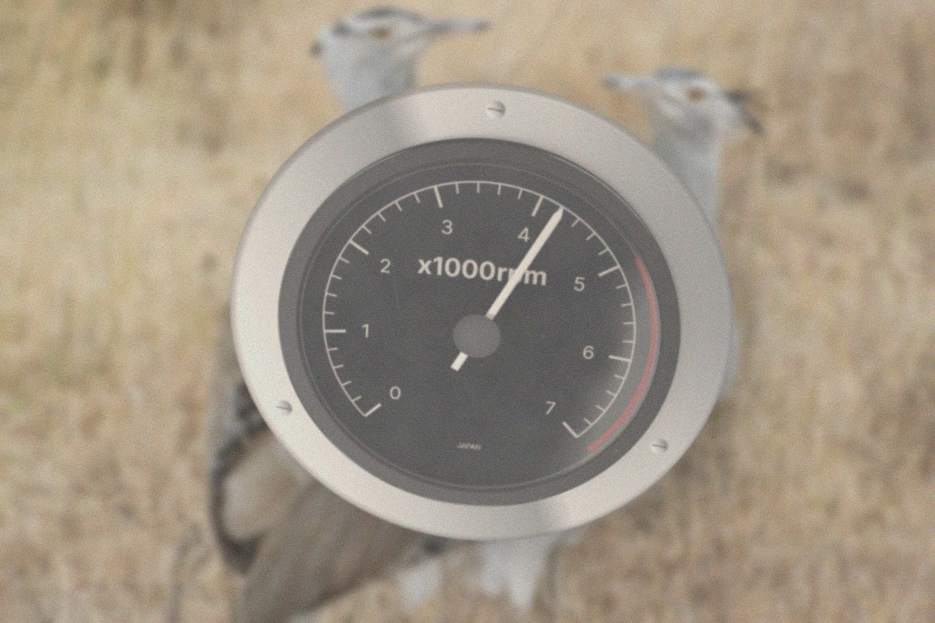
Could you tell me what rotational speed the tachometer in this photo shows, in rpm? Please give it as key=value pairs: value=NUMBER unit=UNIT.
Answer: value=4200 unit=rpm
